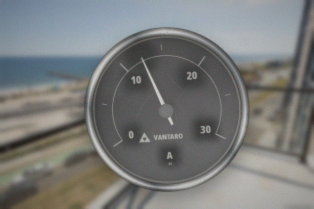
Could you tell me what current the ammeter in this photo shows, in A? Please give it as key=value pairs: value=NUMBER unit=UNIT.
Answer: value=12.5 unit=A
